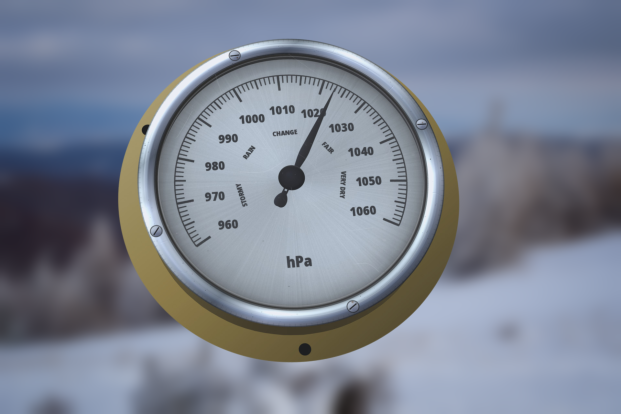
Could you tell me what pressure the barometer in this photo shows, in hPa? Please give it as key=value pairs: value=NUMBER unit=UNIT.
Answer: value=1023 unit=hPa
